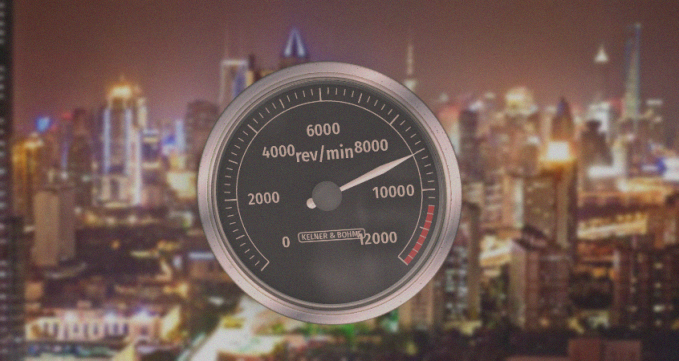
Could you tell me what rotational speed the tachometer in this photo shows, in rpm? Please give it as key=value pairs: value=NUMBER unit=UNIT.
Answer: value=9000 unit=rpm
